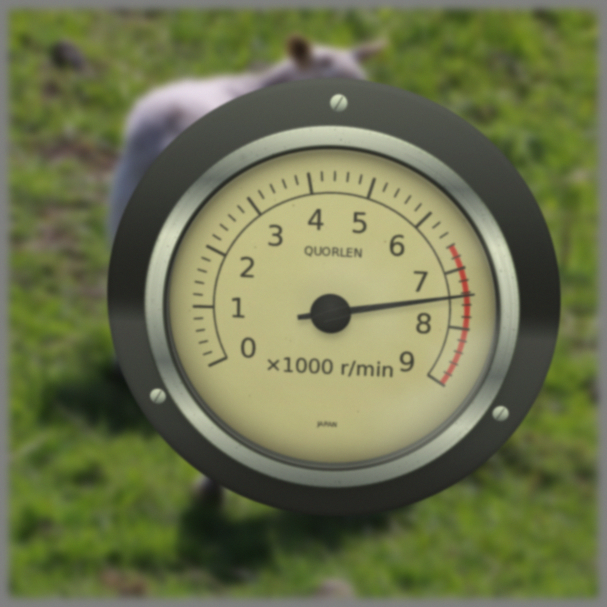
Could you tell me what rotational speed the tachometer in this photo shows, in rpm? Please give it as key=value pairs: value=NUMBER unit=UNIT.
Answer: value=7400 unit=rpm
